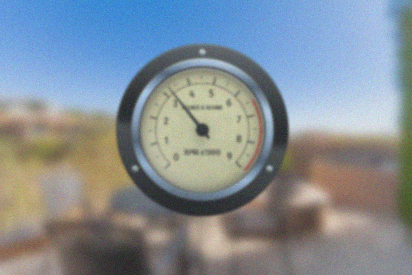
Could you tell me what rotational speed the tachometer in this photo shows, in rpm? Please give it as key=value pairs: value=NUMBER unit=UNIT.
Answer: value=3250 unit=rpm
